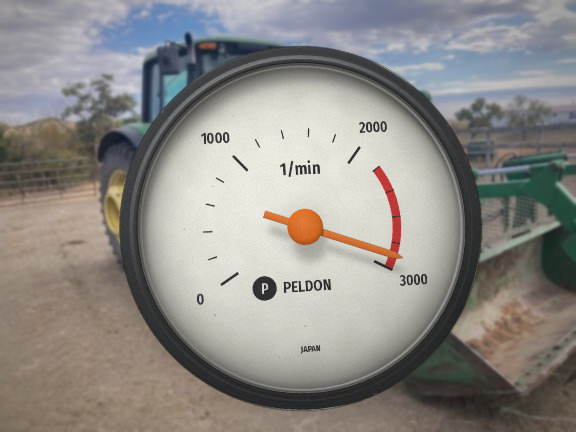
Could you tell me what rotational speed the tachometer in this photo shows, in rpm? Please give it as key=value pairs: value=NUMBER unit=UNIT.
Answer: value=2900 unit=rpm
